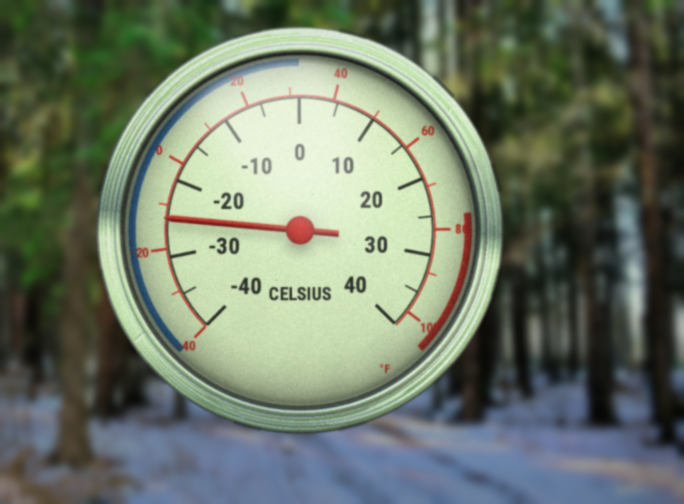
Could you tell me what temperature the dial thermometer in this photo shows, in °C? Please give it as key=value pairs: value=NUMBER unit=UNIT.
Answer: value=-25 unit=°C
